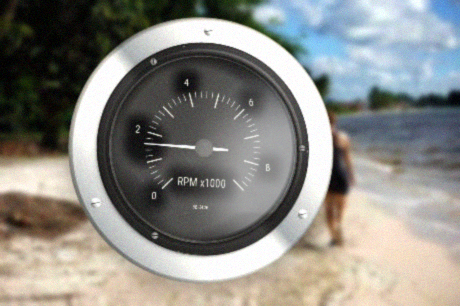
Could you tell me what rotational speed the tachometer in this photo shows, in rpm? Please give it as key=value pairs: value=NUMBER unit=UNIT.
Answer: value=1600 unit=rpm
